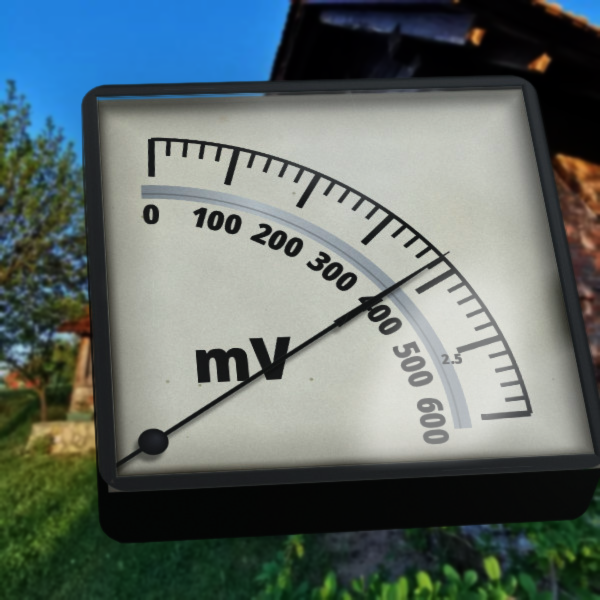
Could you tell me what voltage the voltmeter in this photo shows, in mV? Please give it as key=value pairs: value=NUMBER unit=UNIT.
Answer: value=380 unit=mV
